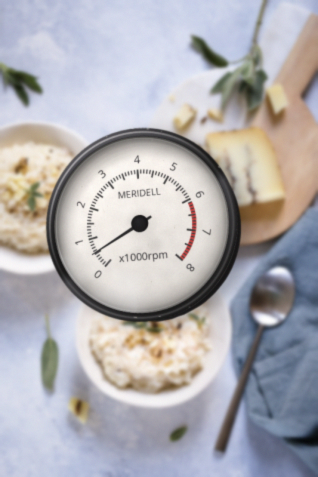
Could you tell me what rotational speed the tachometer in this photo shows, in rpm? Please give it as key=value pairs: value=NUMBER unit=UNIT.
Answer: value=500 unit=rpm
